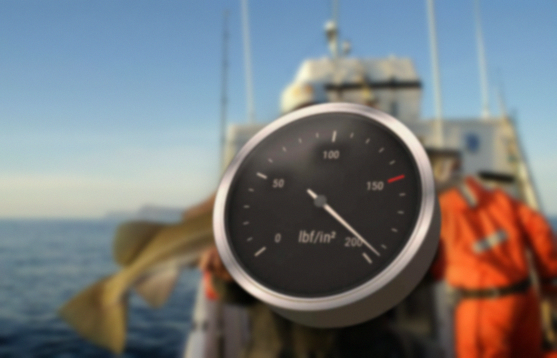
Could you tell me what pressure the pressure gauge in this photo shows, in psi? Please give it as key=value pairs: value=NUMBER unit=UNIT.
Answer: value=195 unit=psi
